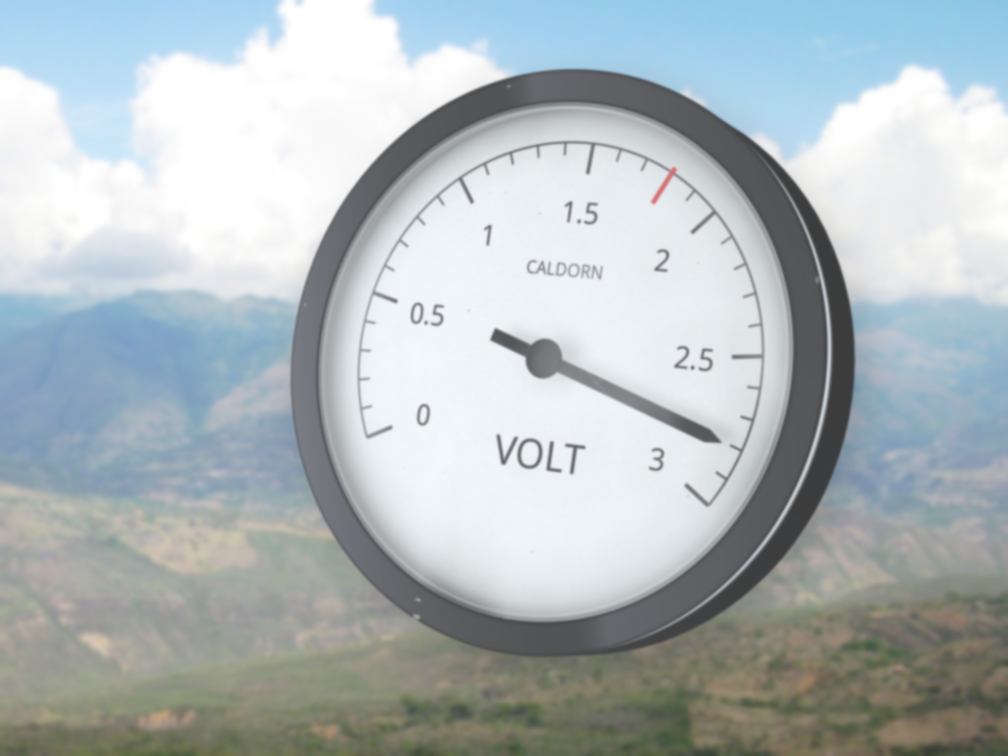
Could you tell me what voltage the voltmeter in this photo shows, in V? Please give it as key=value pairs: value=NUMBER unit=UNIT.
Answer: value=2.8 unit=V
